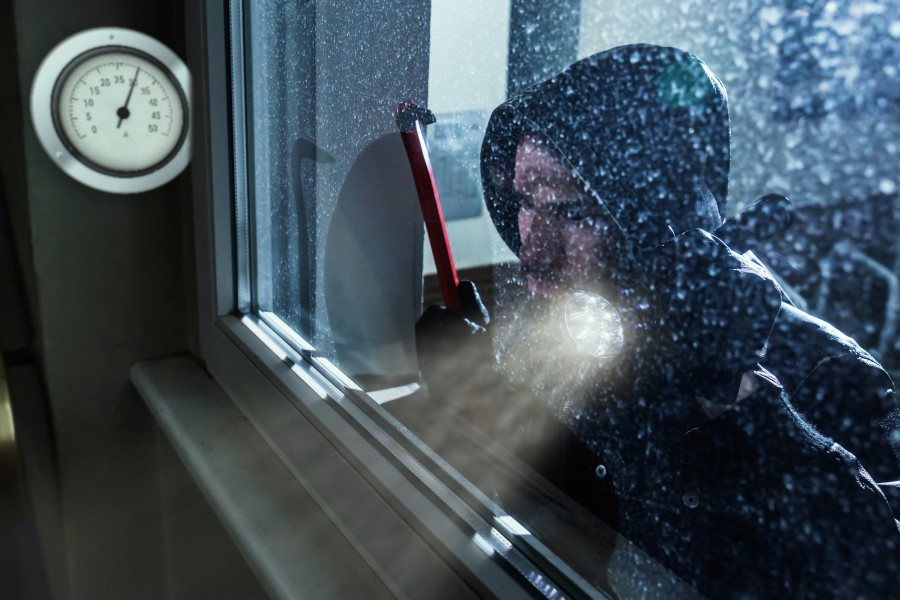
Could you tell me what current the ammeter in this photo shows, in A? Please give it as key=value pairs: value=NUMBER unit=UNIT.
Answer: value=30 unit=A
